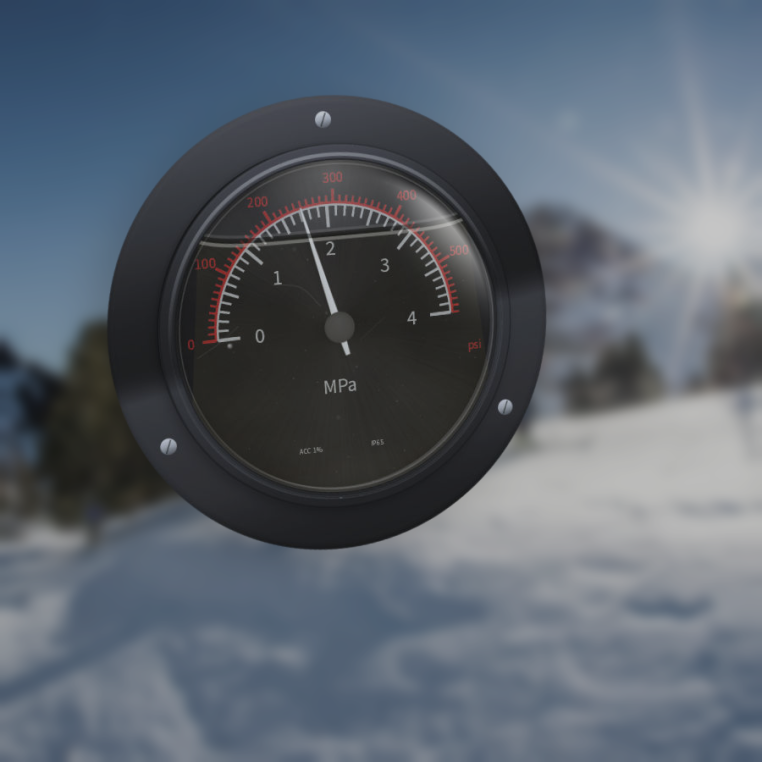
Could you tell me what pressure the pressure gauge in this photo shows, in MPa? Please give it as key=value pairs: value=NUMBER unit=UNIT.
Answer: value=1.7 unit=MPa
